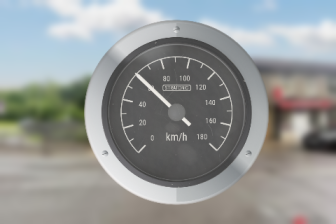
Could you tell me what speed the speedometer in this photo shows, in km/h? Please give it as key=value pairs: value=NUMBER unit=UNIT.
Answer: value=60 unit=km/h
